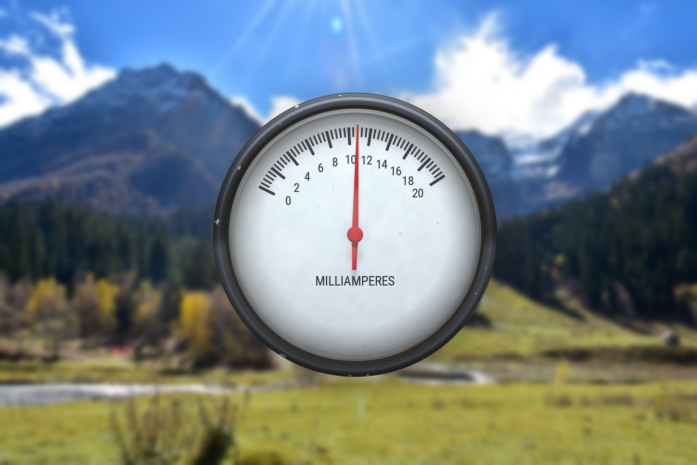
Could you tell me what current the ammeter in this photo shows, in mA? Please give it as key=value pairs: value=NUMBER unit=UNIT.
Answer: value=10.8 unit=mA
